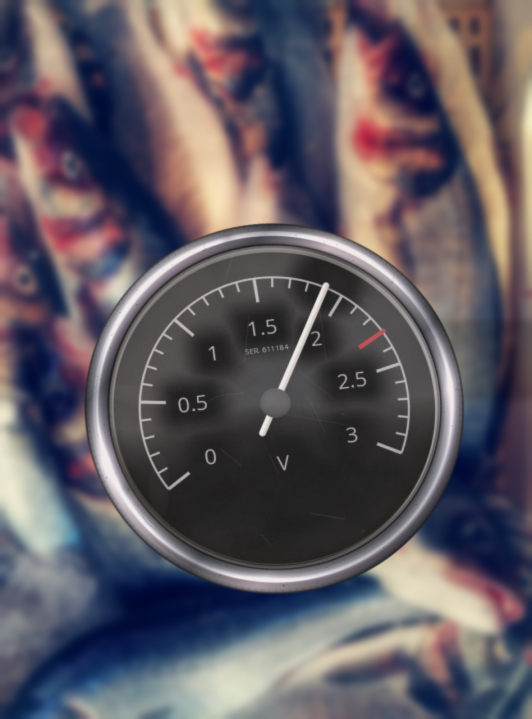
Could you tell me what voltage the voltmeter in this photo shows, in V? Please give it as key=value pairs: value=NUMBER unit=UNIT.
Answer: value=1.9 unit=V
